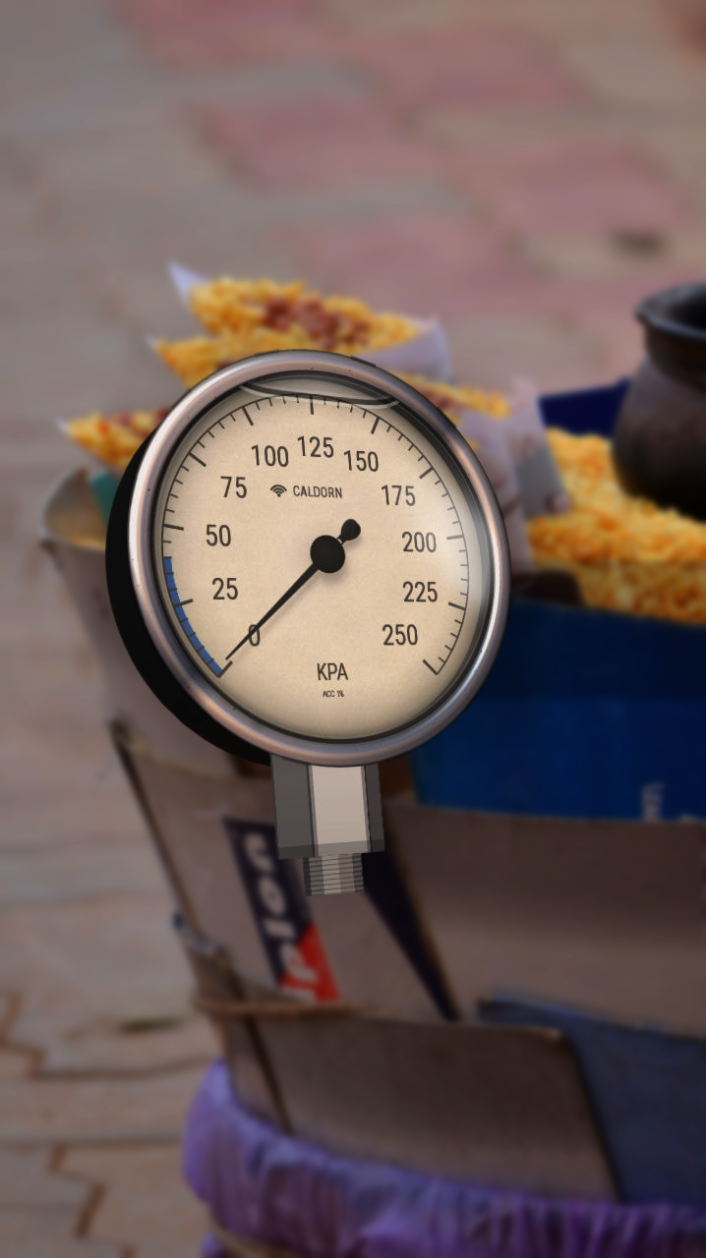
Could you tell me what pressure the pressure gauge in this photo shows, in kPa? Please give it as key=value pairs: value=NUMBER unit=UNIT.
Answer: value=2.5 unit=kPa
